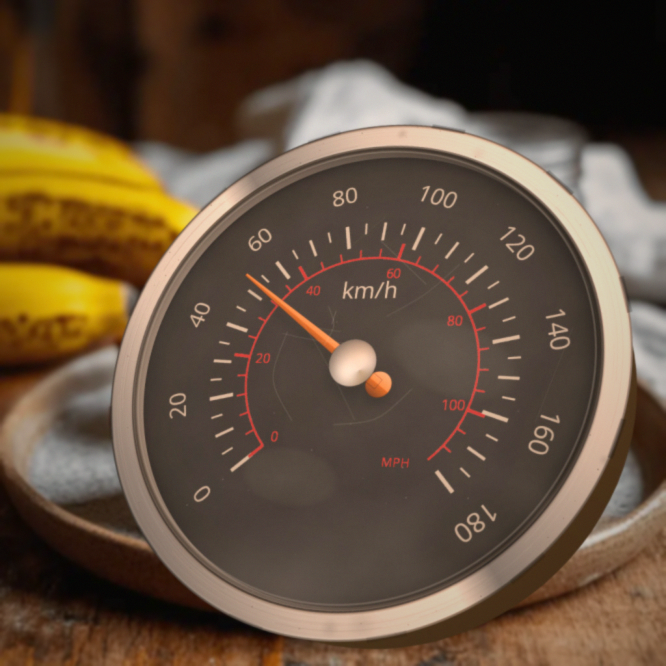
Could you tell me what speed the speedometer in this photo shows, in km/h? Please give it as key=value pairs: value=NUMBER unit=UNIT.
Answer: value=52.5 unit=km/h
